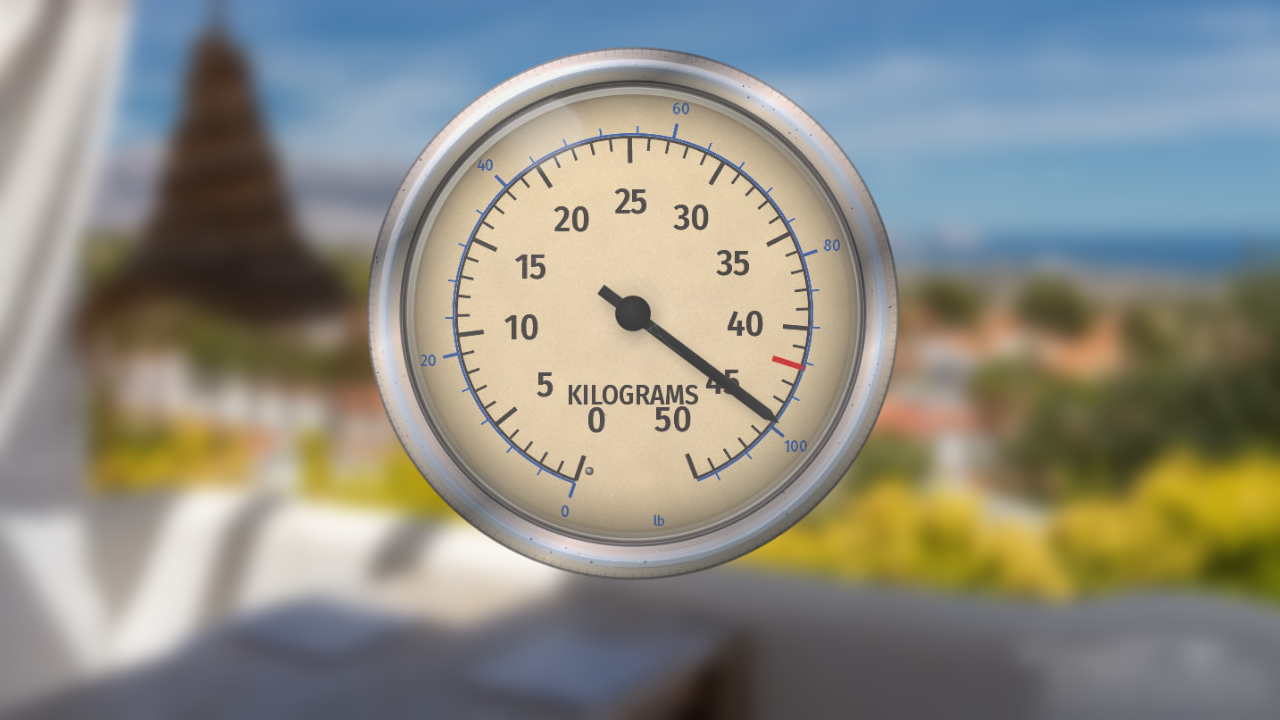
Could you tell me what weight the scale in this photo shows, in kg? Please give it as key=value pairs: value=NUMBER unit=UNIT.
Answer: value=45 unit=kg
